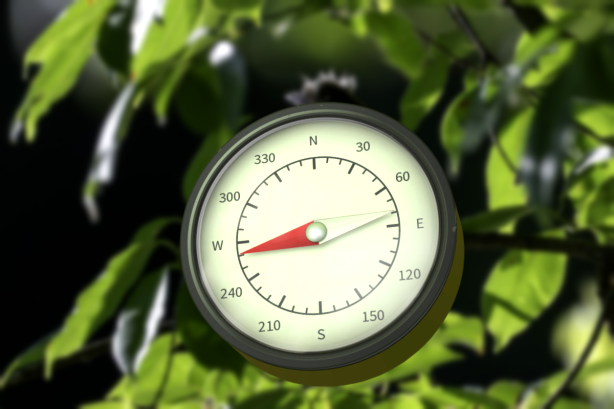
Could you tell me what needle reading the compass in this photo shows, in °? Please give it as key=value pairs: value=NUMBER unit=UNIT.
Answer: value=260 unit=°
